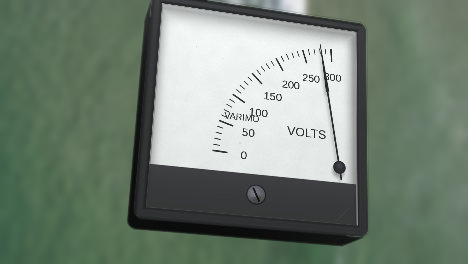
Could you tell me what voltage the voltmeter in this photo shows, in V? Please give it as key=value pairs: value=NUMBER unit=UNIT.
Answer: value=280 unit=V
